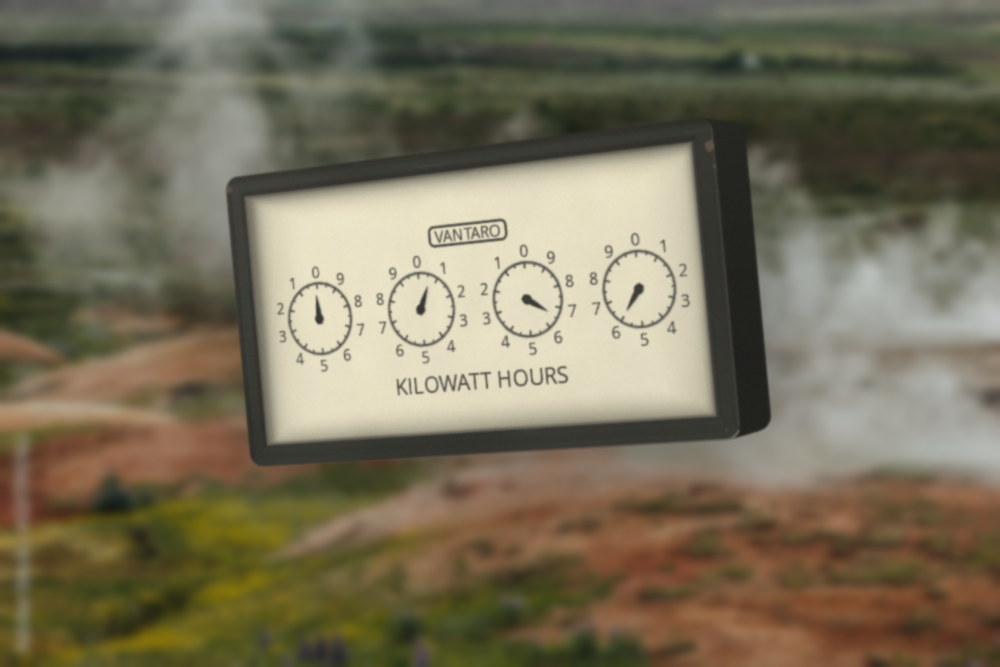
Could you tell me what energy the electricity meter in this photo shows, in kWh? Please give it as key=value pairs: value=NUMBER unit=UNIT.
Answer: value=66 unit=kWh
